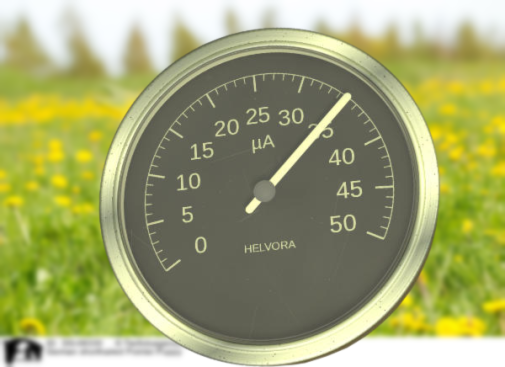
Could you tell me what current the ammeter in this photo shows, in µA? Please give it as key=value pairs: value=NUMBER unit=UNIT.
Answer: value=35 unit=µA
